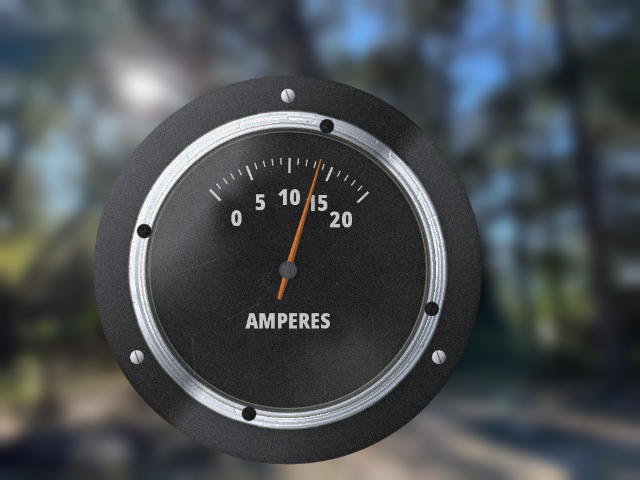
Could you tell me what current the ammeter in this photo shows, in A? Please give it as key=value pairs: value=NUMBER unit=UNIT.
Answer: value=13.5 unit=A
